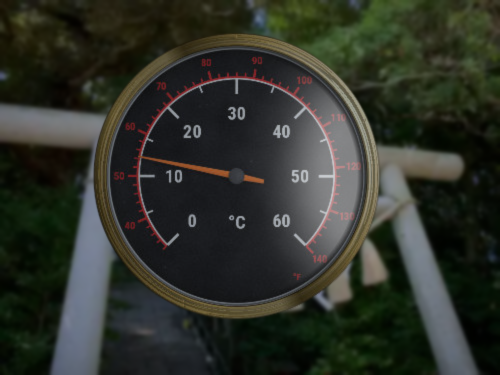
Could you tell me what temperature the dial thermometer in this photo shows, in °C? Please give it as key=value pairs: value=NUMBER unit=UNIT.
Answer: value=12.5 unit=°C
